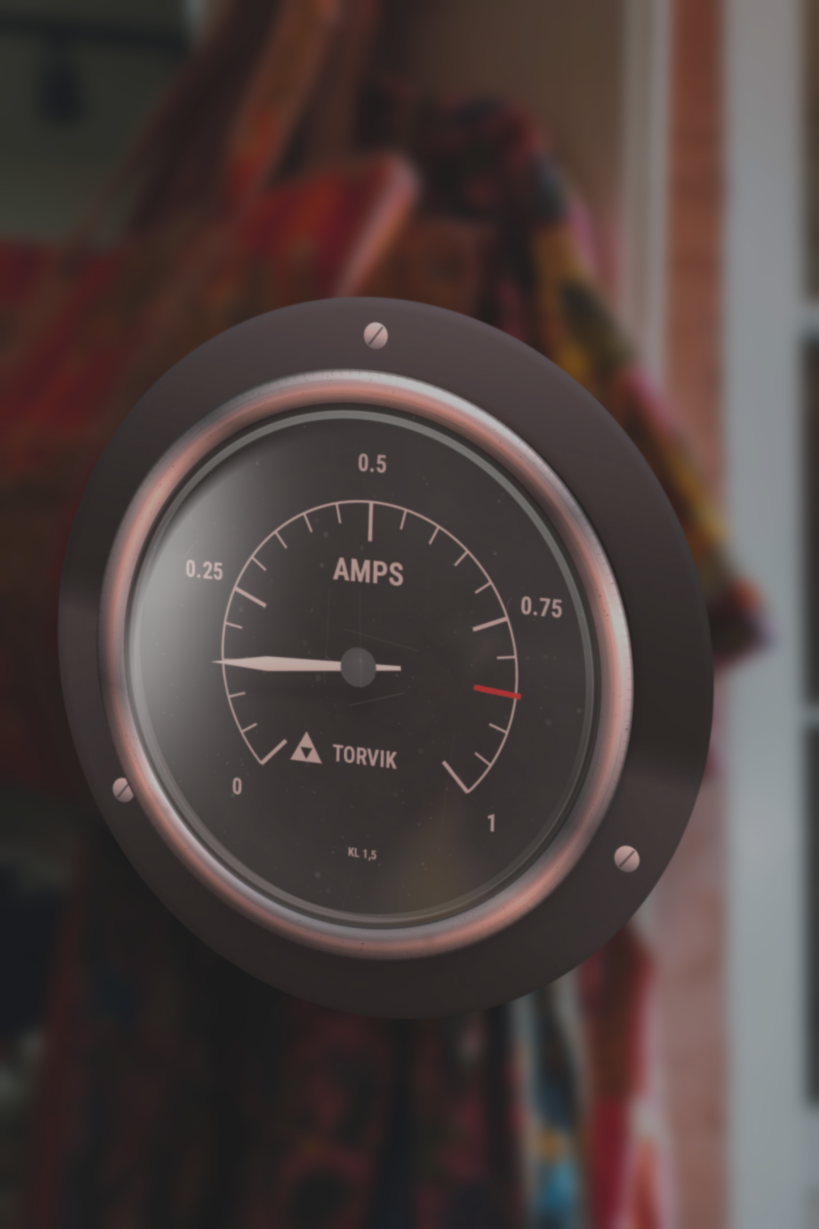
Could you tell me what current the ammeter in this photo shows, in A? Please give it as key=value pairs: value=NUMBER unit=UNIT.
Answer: value=0.15 unit=A
